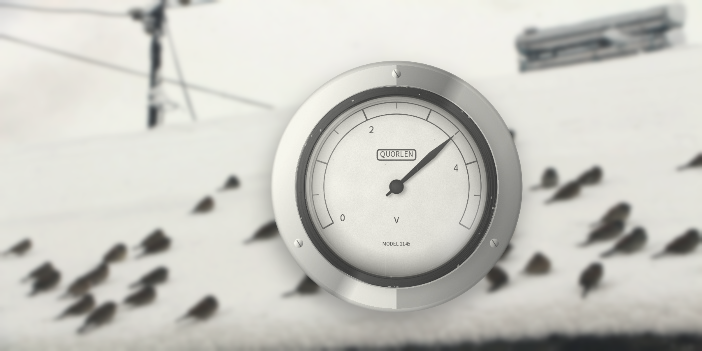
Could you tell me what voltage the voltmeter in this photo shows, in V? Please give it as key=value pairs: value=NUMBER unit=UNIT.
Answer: value=3.5 unit=V
